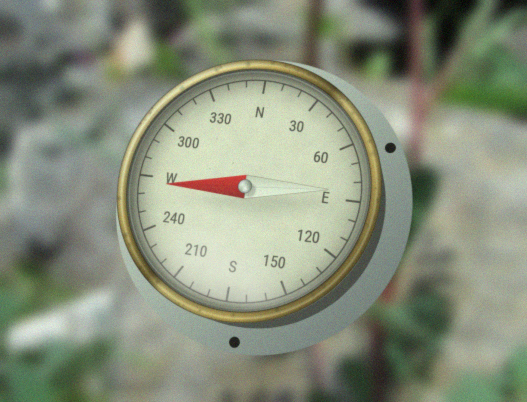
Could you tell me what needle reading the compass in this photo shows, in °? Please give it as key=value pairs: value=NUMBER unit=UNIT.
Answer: value=265 unit=°
